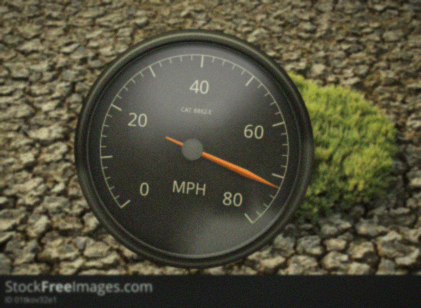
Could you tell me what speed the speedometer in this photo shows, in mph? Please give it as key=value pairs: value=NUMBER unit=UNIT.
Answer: value=72 unit=mph
